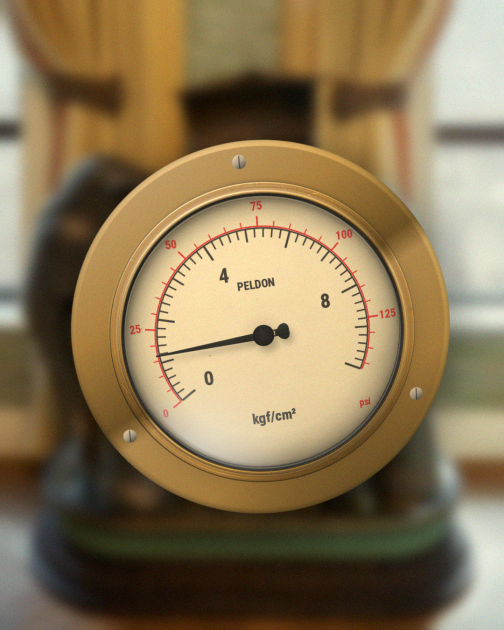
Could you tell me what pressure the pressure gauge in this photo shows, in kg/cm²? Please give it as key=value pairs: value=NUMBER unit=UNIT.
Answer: value=1.2 unit=kg/cm²
